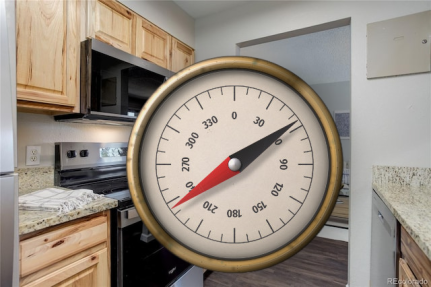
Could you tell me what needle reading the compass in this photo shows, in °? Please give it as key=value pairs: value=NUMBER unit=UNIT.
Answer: value=235 unit=°
